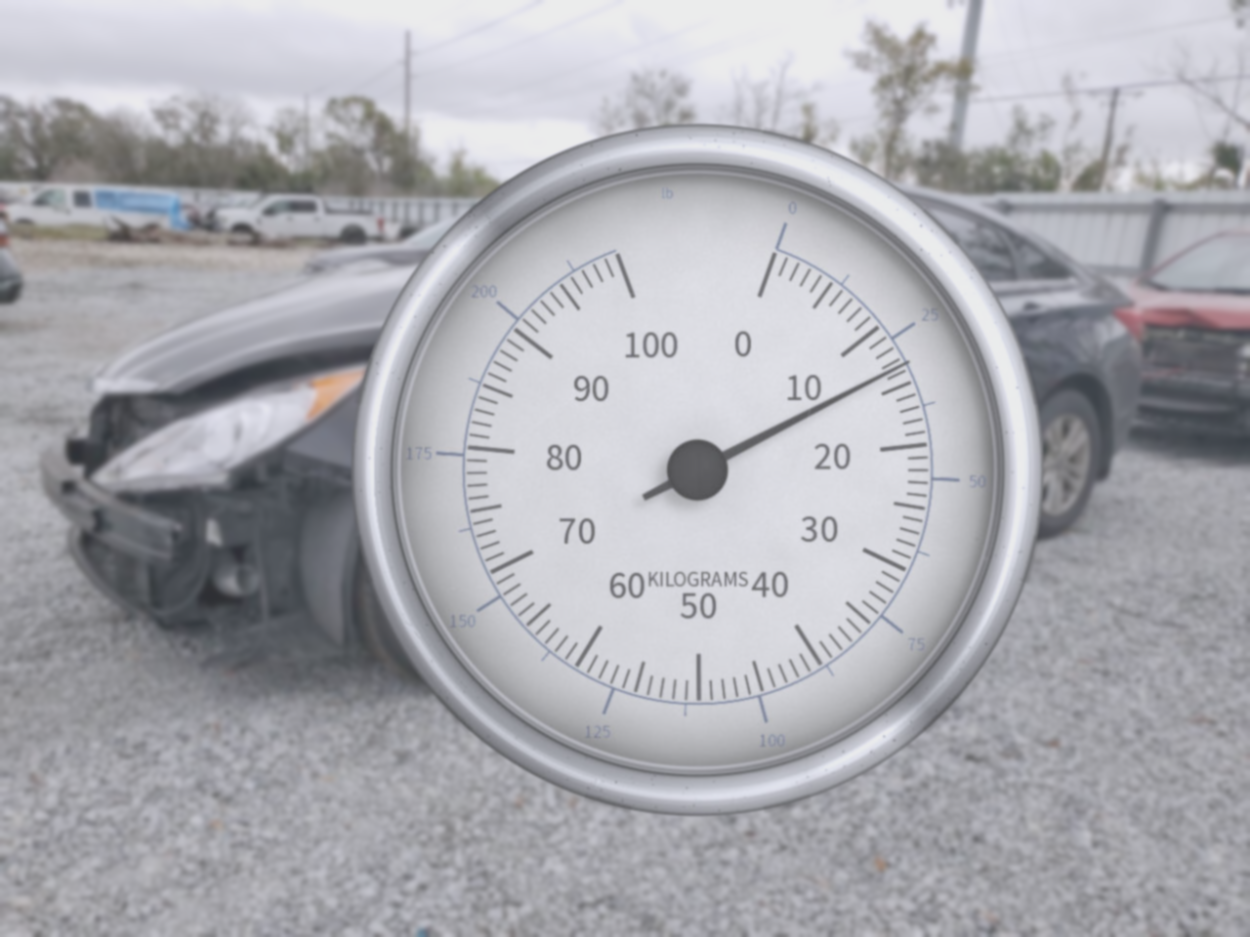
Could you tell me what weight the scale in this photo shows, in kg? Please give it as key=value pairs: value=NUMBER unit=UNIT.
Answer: value=13.5 unit=kg
